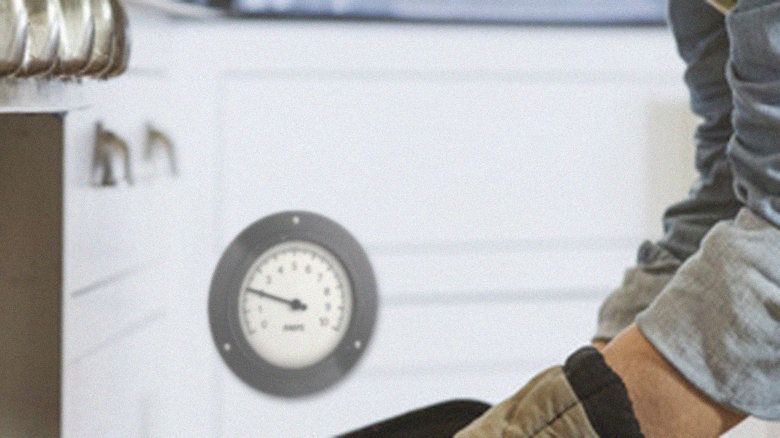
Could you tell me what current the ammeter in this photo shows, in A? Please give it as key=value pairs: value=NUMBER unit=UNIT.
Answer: value=2 unit=A
